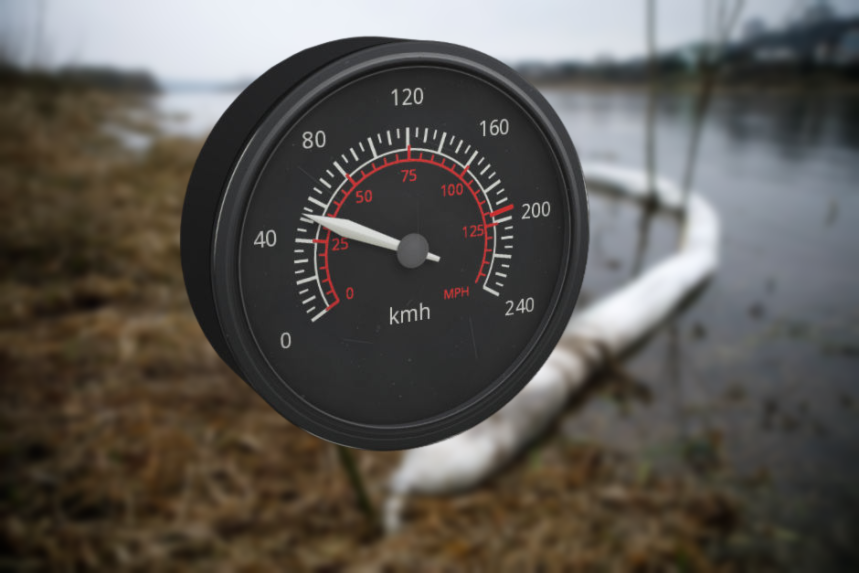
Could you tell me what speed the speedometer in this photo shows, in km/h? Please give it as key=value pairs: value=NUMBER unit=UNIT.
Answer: value=52.5 unit=km/h
